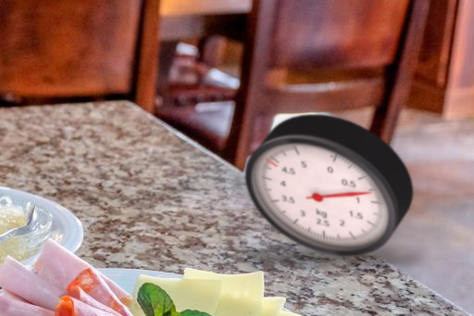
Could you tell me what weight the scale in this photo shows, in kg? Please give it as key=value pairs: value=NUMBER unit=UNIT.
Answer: value=0.75 unit=kg
